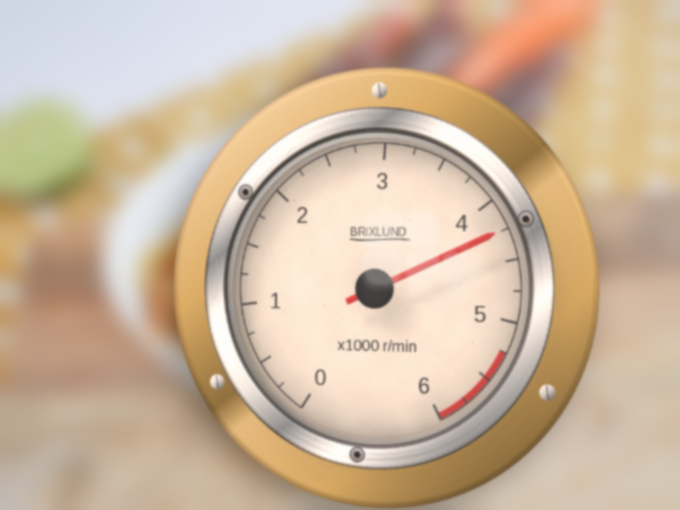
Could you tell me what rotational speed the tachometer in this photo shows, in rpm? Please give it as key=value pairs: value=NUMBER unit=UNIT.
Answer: value=4250 unit=rpm
